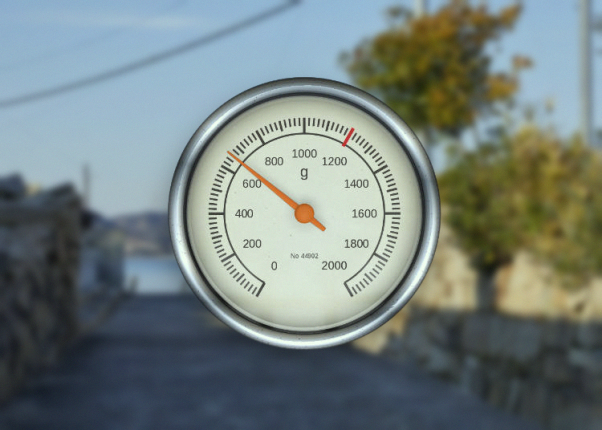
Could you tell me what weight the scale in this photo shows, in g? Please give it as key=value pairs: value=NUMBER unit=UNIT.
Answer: value=660 unit=g
